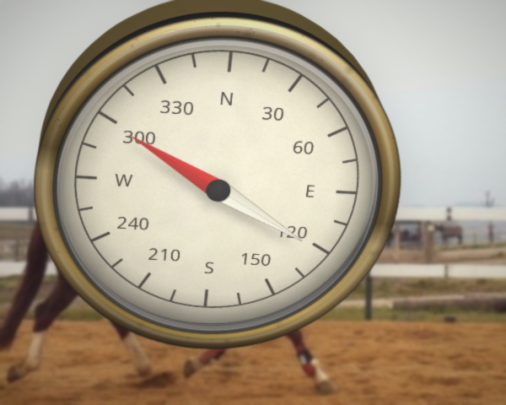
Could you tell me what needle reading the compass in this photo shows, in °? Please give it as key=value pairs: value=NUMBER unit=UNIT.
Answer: value=300 unit=°
